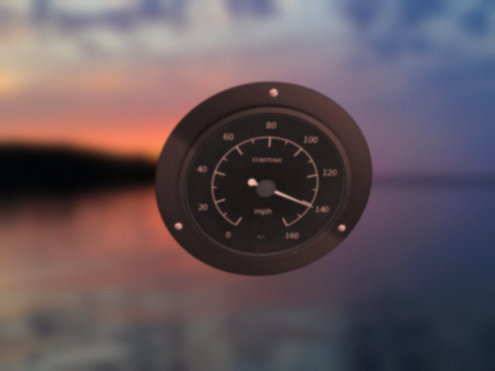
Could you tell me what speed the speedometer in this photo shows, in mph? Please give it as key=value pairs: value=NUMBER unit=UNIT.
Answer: value=140 unit=mph
